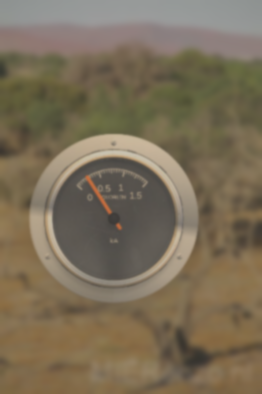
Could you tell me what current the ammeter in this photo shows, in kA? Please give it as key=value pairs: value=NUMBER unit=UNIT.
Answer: value=0.25 unit=kA
